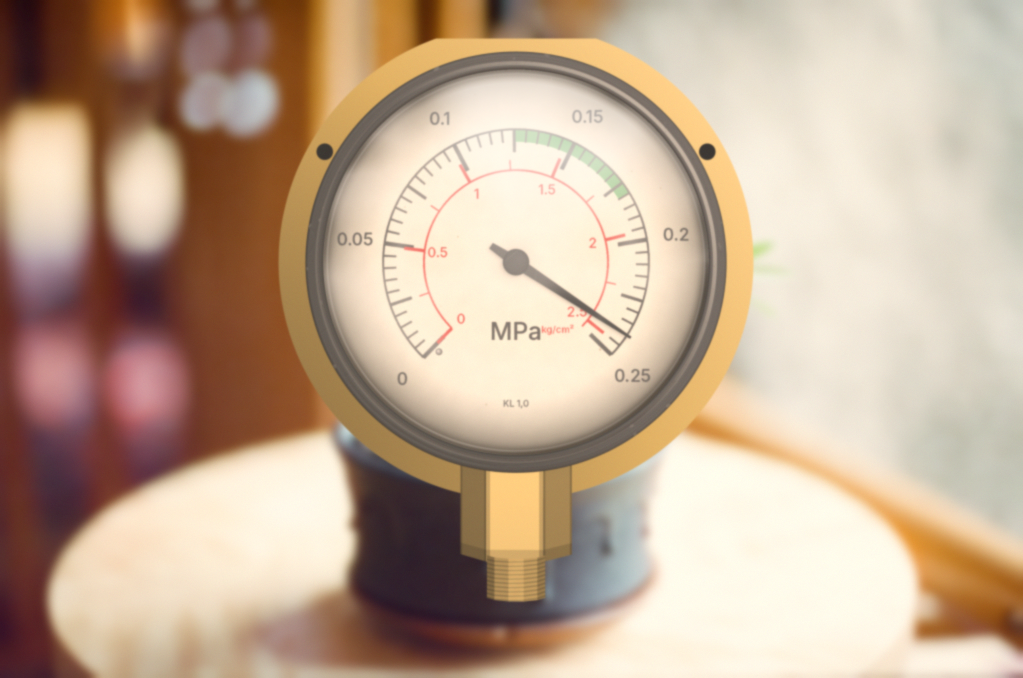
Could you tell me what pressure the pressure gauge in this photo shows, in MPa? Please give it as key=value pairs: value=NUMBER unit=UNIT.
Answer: value=0.24 unit=MPa
